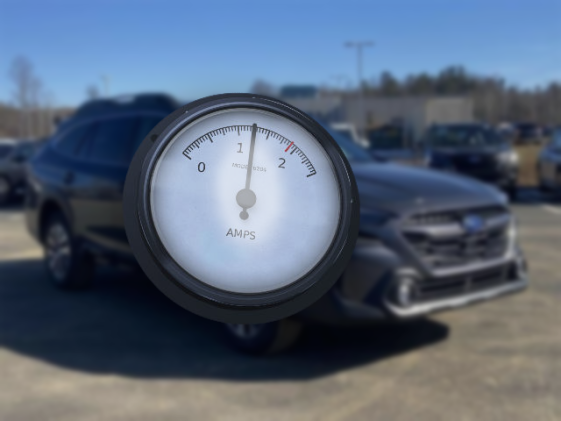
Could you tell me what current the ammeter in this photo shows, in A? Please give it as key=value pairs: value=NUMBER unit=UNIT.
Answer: value=1.25 unit=A
